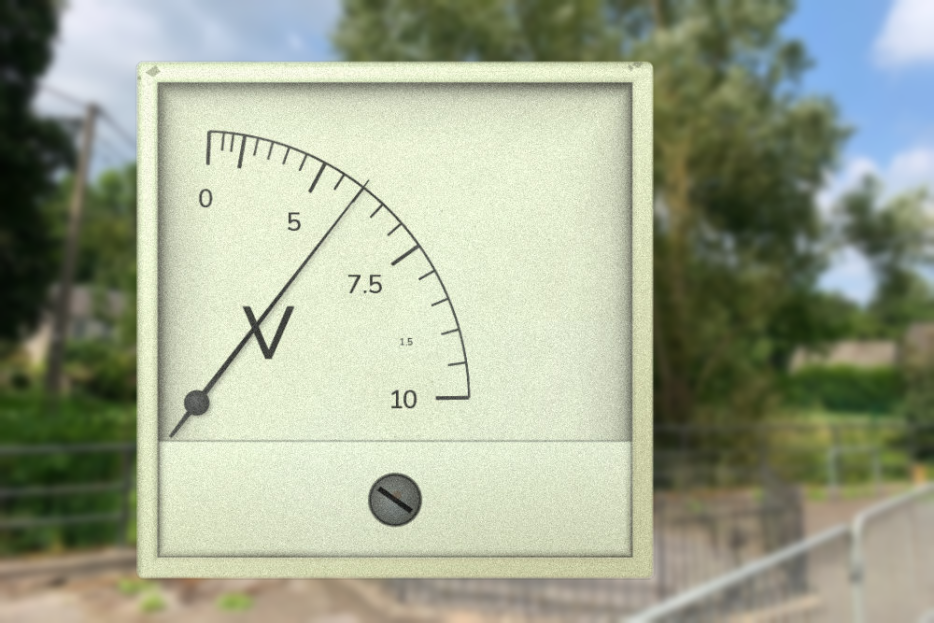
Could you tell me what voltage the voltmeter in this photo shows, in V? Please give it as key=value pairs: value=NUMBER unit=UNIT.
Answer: value=6 unit=V
